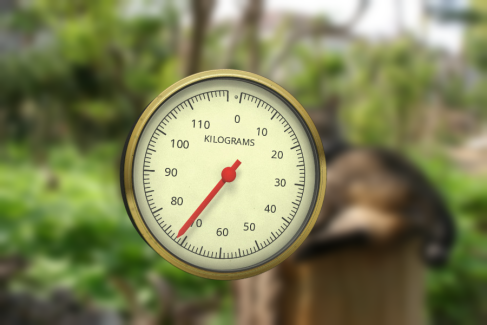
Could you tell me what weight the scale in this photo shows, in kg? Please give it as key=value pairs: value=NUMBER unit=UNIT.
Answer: value=72 unit=kg
